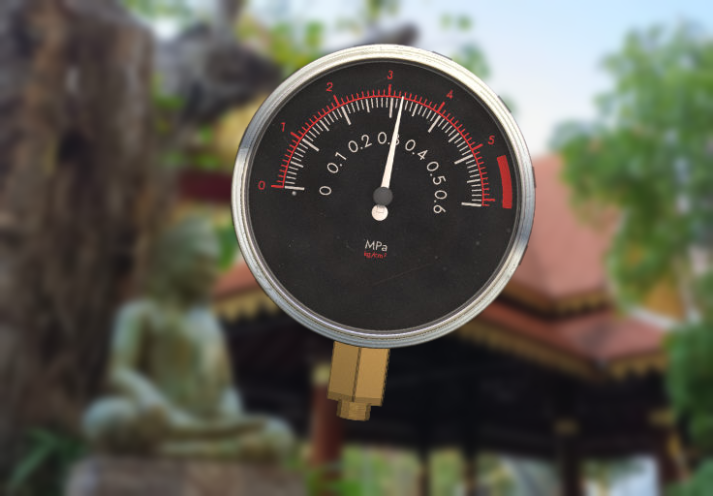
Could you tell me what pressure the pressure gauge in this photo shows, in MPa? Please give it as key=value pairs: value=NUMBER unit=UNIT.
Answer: value=0.32 unit=MPa
